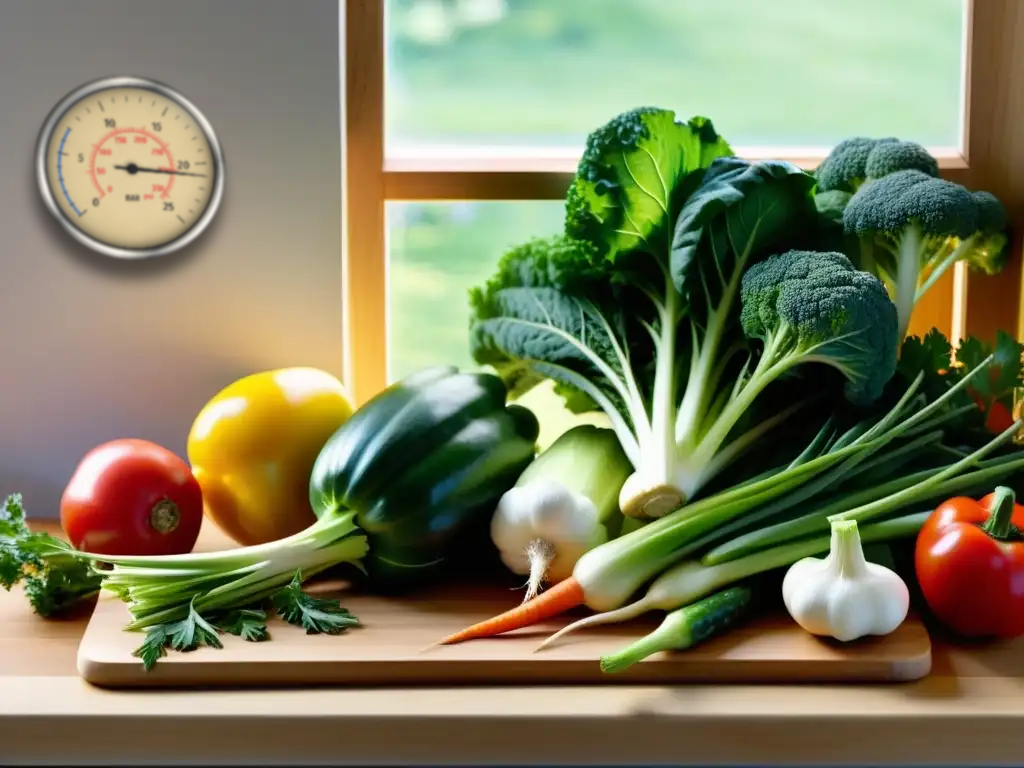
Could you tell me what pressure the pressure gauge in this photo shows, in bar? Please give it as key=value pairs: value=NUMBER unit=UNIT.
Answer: value=21 unit=bar
